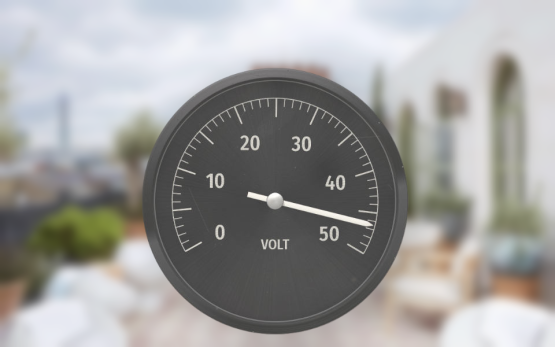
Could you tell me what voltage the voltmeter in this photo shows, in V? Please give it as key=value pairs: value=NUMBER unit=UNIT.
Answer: value=46.5 unit=V
